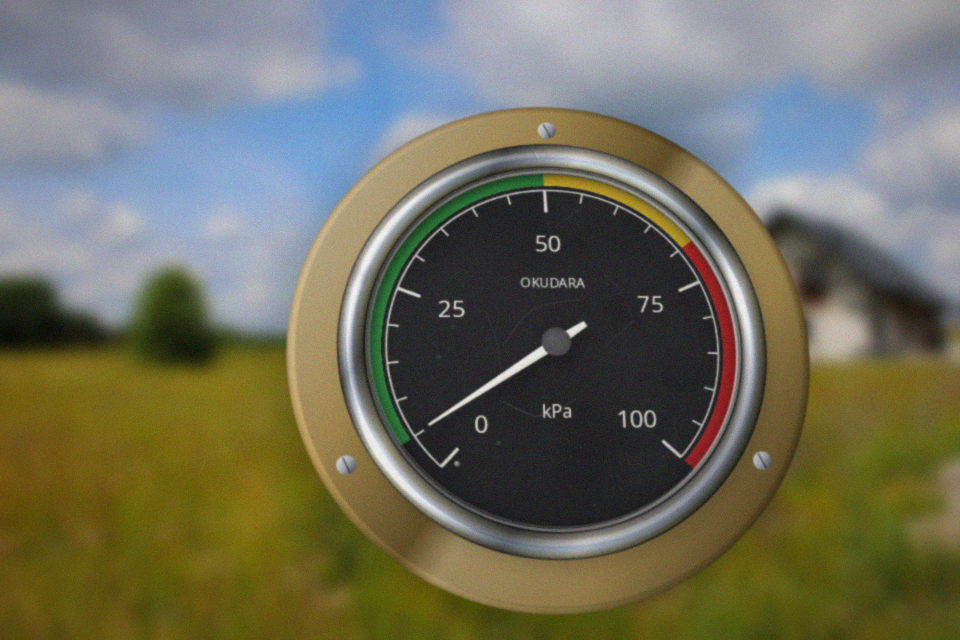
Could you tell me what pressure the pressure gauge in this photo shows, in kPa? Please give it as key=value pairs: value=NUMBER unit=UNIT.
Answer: value=5 unit=kPa
